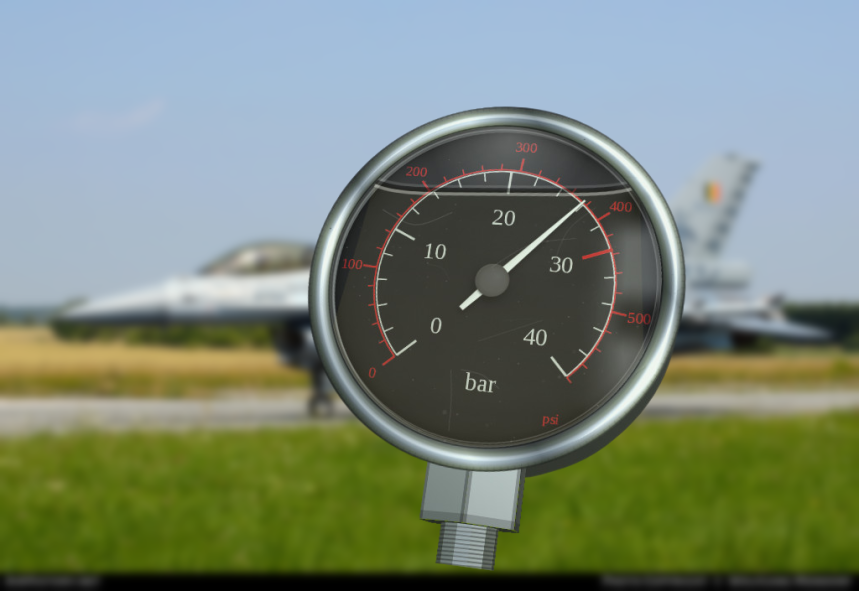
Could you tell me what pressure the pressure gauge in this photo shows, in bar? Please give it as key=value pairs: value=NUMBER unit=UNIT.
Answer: value=26 unit=bar
